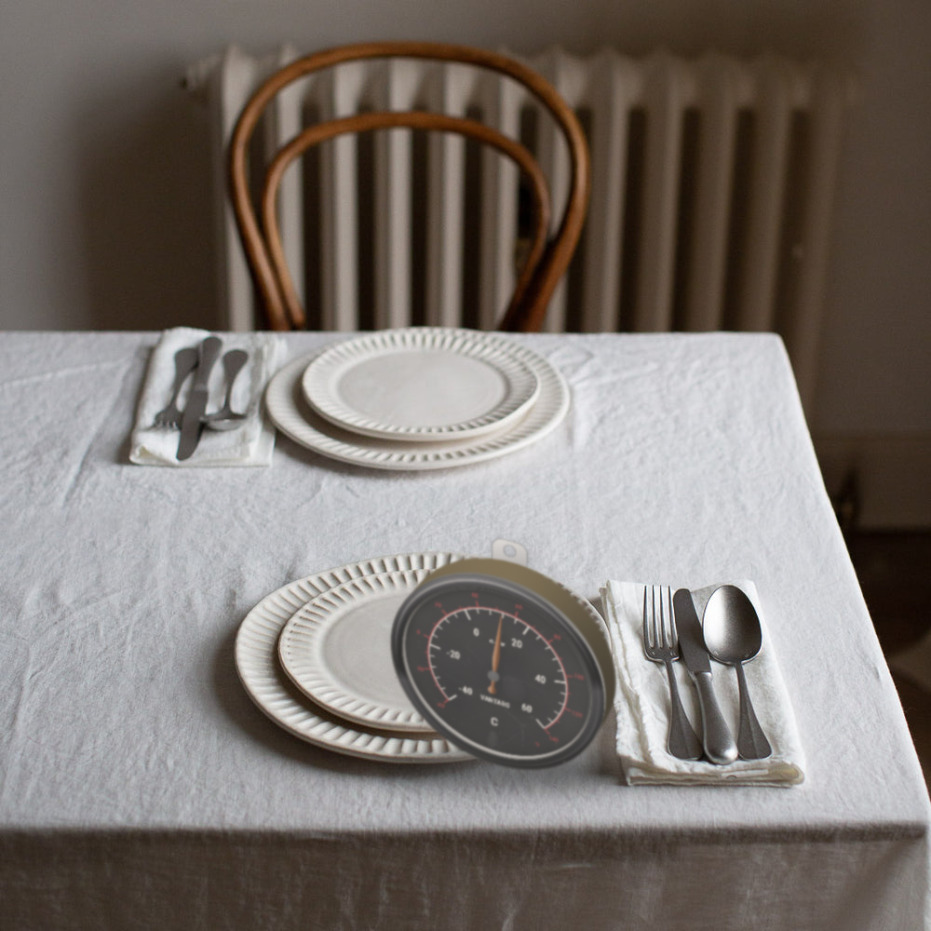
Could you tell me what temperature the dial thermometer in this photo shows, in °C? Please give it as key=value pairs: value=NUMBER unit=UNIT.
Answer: value=12 unit=°C
